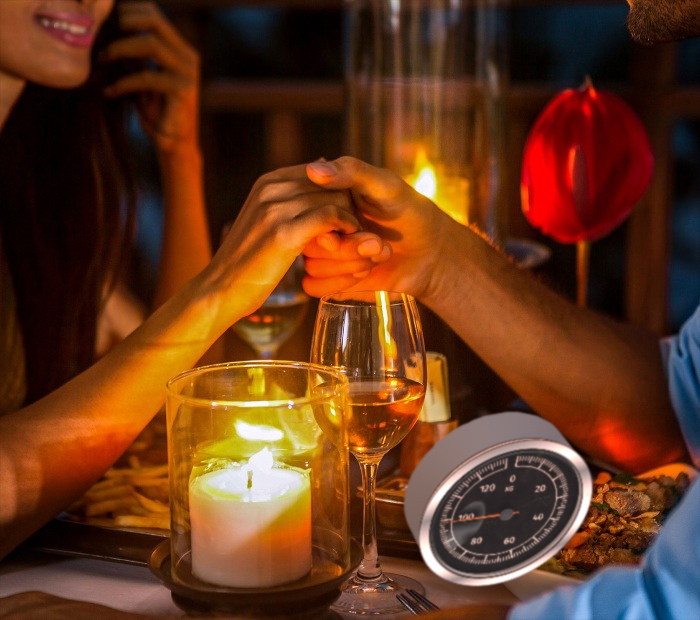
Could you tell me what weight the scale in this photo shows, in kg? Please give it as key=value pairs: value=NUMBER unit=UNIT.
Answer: value=100 unit=kg
